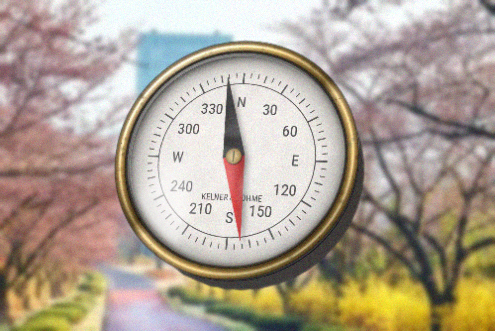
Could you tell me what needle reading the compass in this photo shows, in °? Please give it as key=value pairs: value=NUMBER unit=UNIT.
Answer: value=170 unit=°
